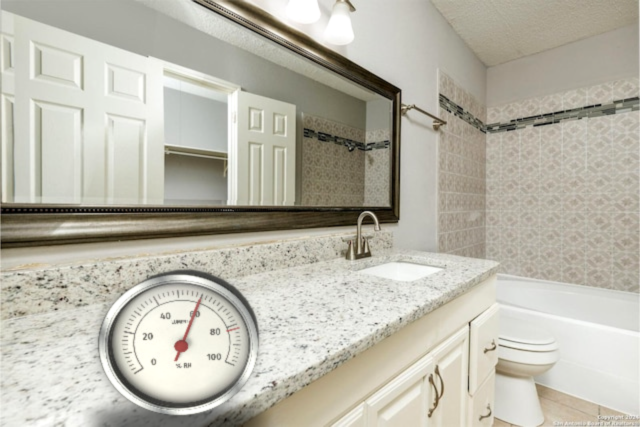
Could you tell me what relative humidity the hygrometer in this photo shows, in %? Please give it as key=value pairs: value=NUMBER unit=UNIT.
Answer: value=60 unit=%
